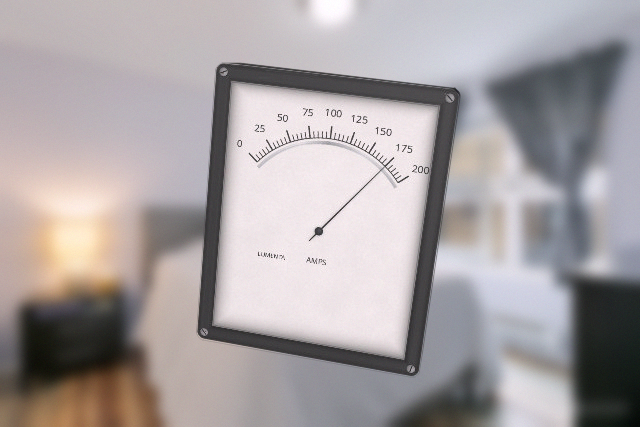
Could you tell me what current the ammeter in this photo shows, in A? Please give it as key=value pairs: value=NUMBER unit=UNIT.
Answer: value=175 unit=A
